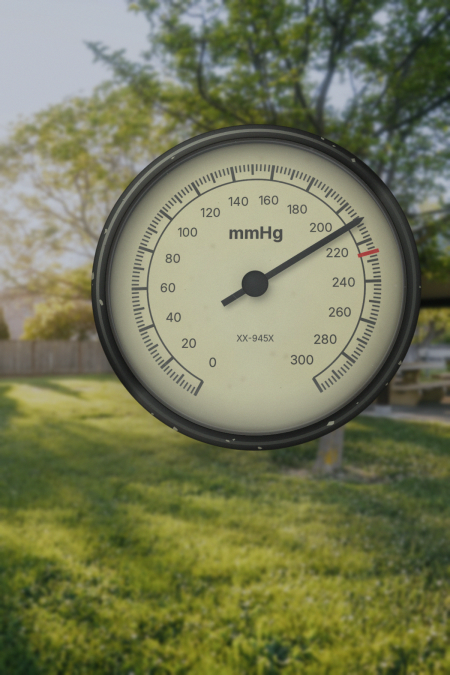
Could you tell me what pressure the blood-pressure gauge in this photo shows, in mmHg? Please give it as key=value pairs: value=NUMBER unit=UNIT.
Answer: value=210 unit=mmHg
